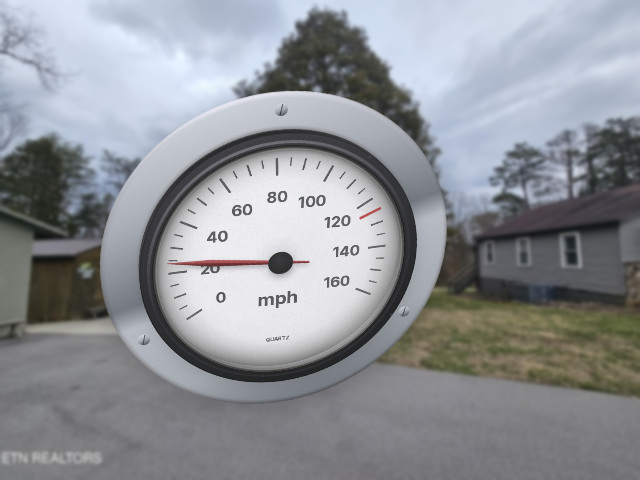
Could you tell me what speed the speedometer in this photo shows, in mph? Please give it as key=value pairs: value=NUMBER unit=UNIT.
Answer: value=25 unit=mph
